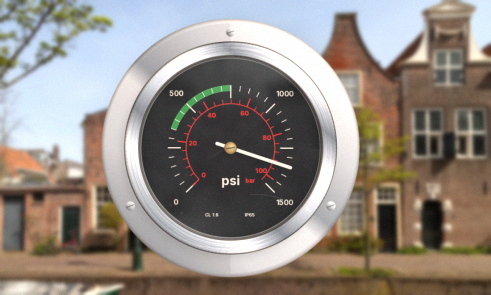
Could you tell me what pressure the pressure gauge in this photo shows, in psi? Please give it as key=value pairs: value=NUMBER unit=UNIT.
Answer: value=1350 unit=psi
